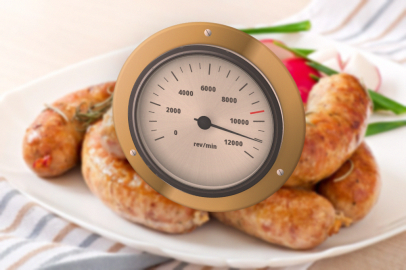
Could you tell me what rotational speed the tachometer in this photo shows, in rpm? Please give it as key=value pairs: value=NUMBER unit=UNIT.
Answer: value=11000 unit=rpm
